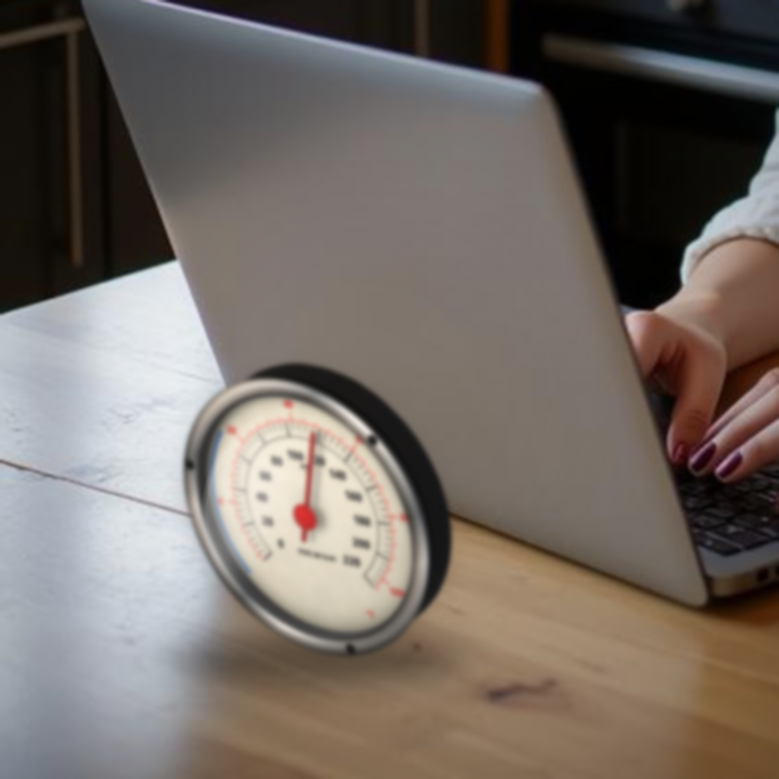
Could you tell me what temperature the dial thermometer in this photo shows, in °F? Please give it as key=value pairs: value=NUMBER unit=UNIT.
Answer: value=120 unit=°F
